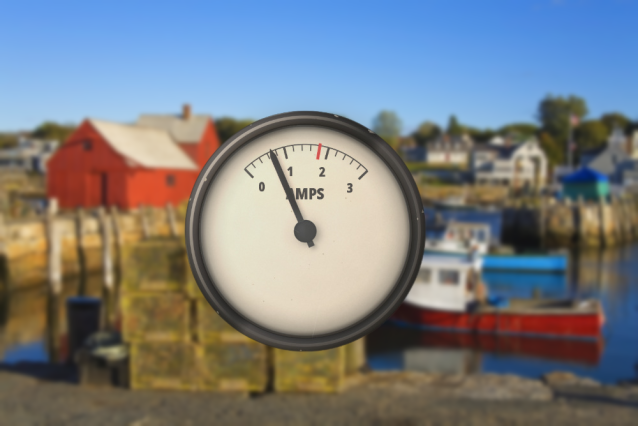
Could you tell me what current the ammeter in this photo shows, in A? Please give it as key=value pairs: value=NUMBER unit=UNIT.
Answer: value=0.7 unit=A
